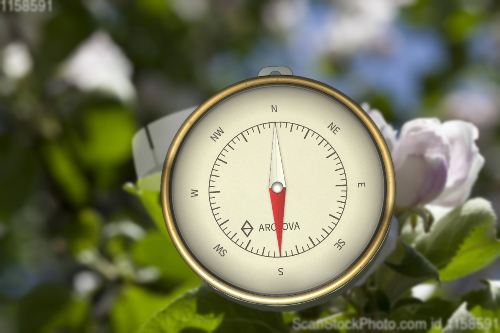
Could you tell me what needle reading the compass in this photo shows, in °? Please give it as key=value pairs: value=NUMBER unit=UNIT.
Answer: value=180 unit=°
